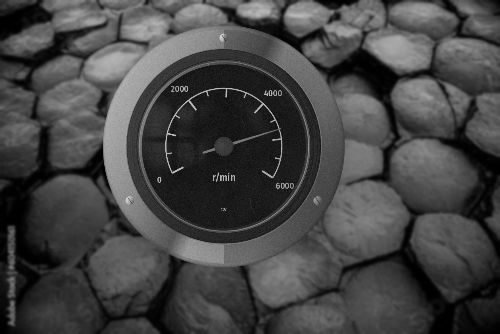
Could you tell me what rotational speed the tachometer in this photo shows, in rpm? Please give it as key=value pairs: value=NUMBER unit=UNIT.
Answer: value=4750 unit=rpm
